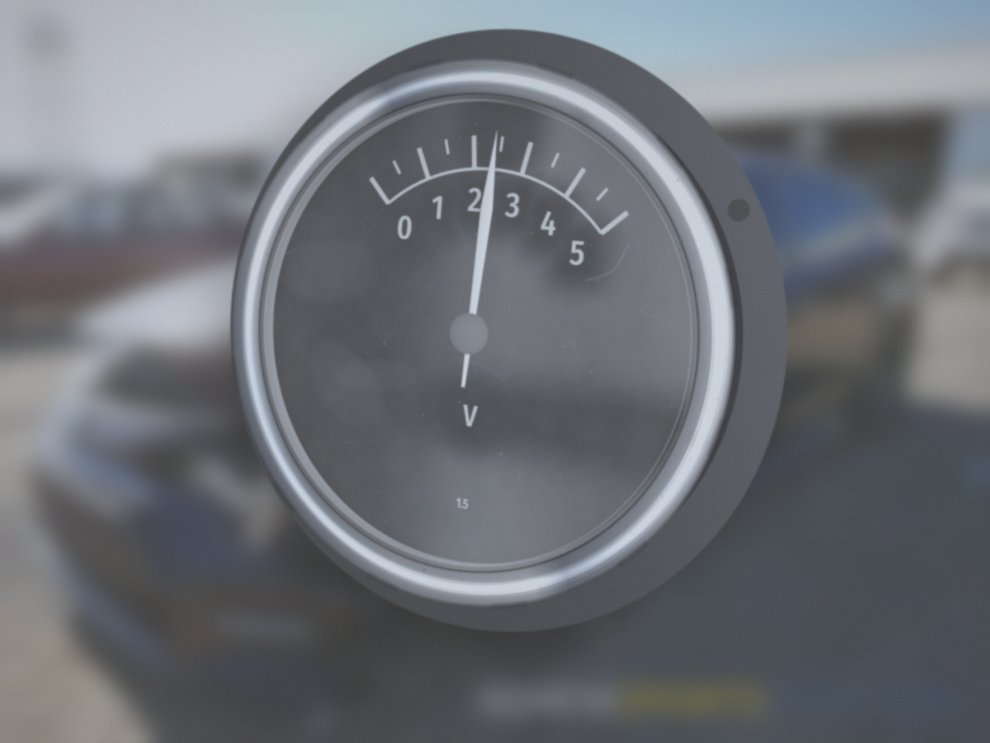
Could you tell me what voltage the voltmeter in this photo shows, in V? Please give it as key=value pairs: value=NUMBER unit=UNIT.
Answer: value=2.5 unit=V
